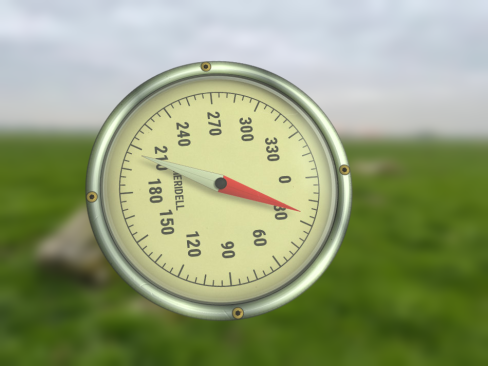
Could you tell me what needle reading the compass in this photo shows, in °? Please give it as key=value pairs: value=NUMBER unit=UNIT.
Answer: value=25 unit=°
